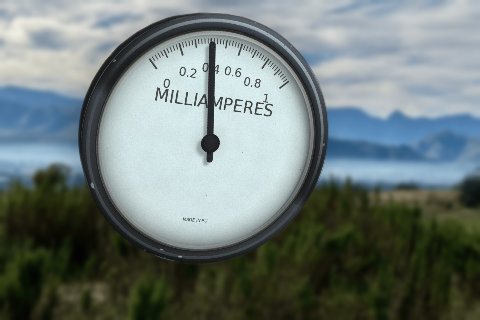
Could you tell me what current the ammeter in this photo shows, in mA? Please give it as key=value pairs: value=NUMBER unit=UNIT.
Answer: value=0.4 unit=mA
